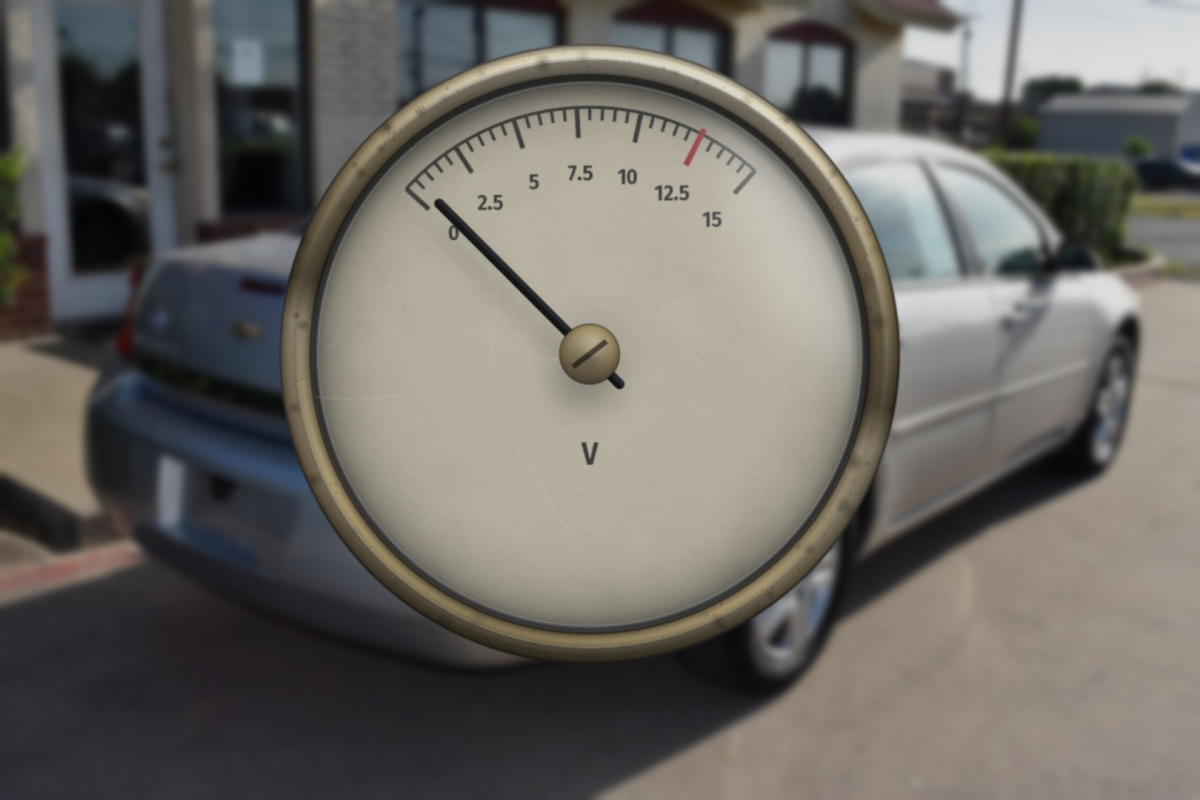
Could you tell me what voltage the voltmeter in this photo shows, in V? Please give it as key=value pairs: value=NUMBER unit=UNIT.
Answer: value=0.5 unit=V
